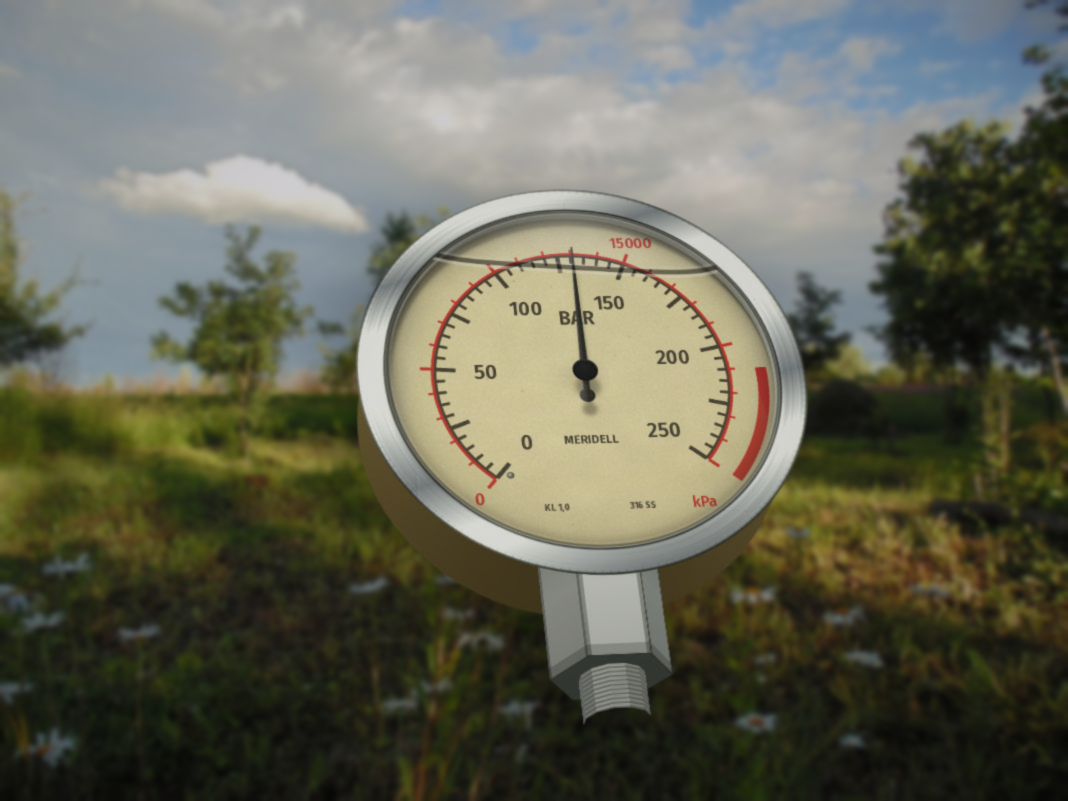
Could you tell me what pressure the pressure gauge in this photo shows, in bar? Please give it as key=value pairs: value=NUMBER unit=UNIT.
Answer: value=130 unit=bar
